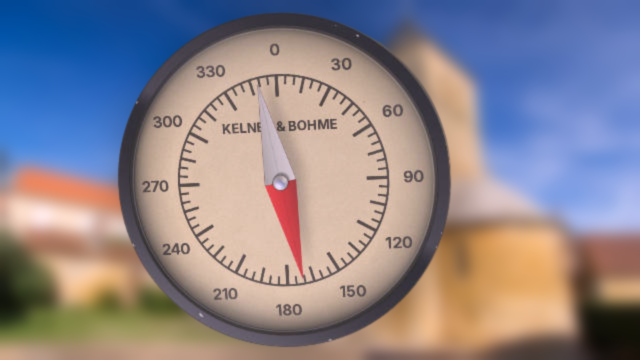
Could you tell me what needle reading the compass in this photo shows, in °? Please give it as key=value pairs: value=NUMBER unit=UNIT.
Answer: value=170 unit=°
